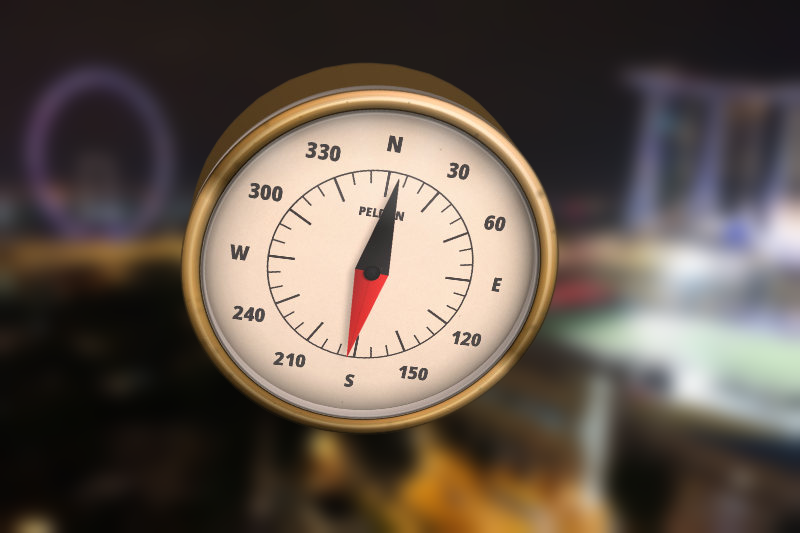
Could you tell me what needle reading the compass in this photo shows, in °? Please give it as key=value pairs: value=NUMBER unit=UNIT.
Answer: value=185 unit=°
